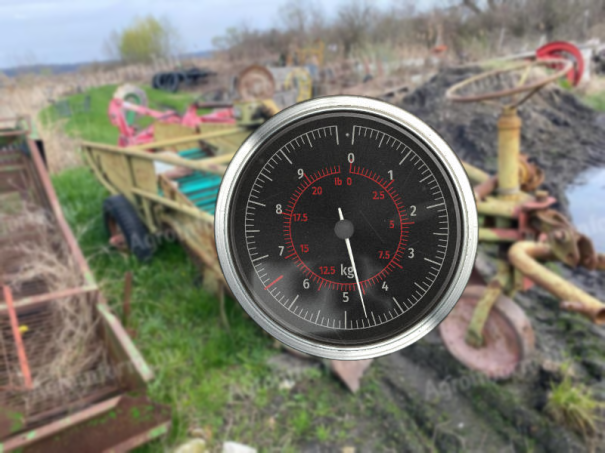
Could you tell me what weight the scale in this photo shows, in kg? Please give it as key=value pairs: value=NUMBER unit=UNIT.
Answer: value=4.6 unit=kg
